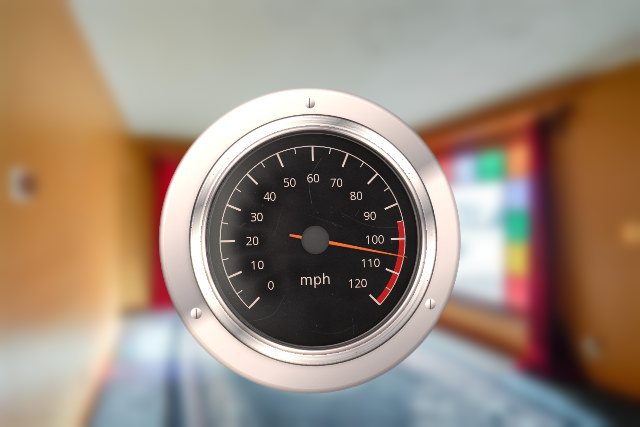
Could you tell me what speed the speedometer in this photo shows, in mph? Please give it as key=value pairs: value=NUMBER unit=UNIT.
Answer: value=105 unit=mph
